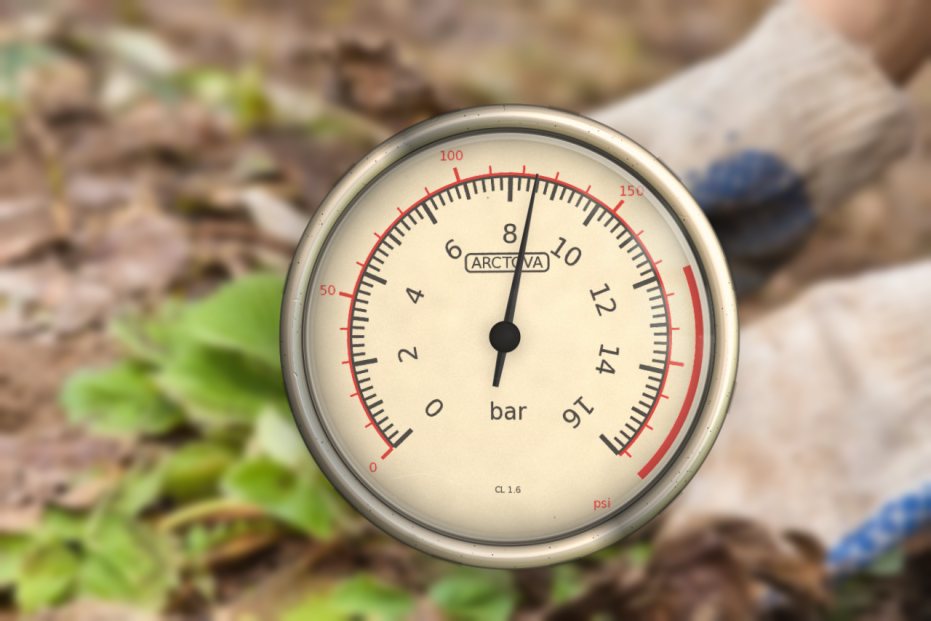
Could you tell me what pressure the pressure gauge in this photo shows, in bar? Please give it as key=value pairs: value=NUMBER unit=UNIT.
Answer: value=8.6 unit=bar
